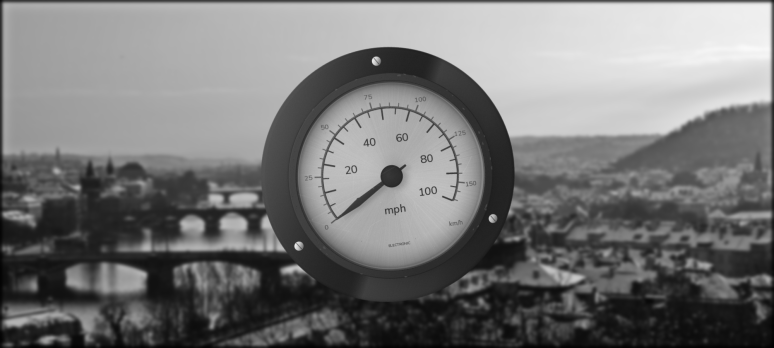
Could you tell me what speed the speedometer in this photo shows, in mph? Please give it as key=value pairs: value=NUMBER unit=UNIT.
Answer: value=0 unit=mph
